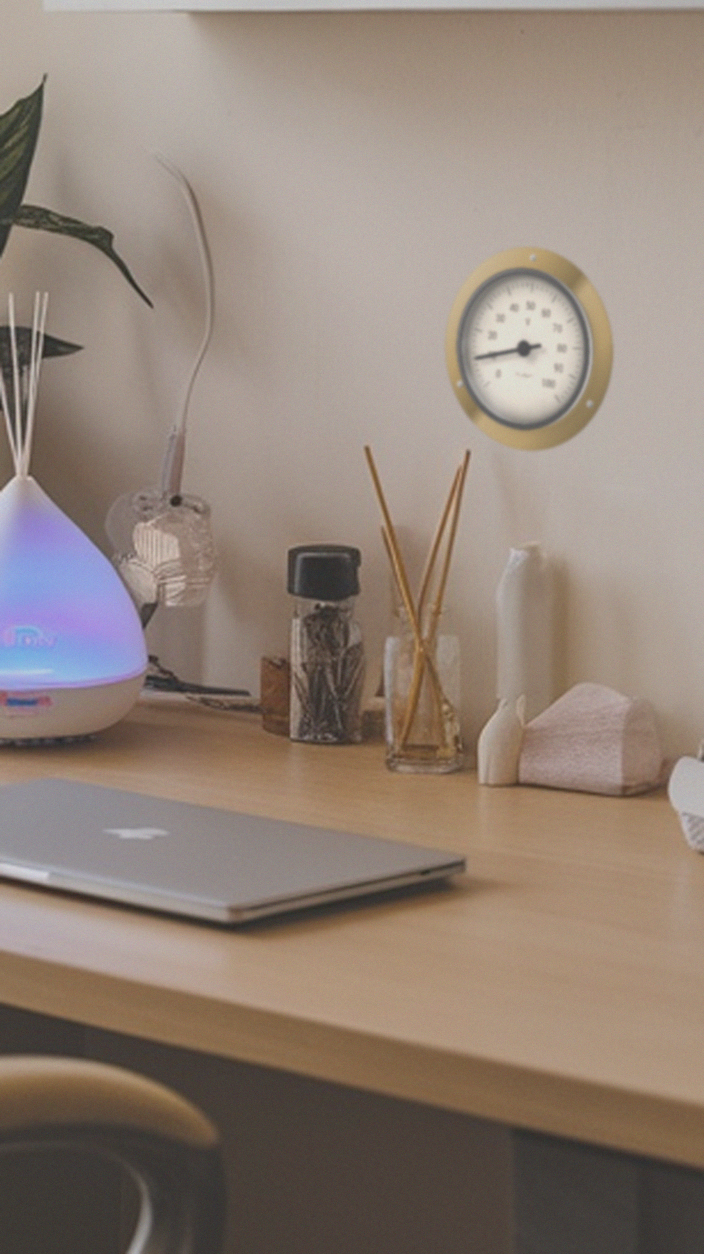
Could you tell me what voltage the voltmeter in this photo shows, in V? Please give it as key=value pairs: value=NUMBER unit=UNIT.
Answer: value=10 unit=V
